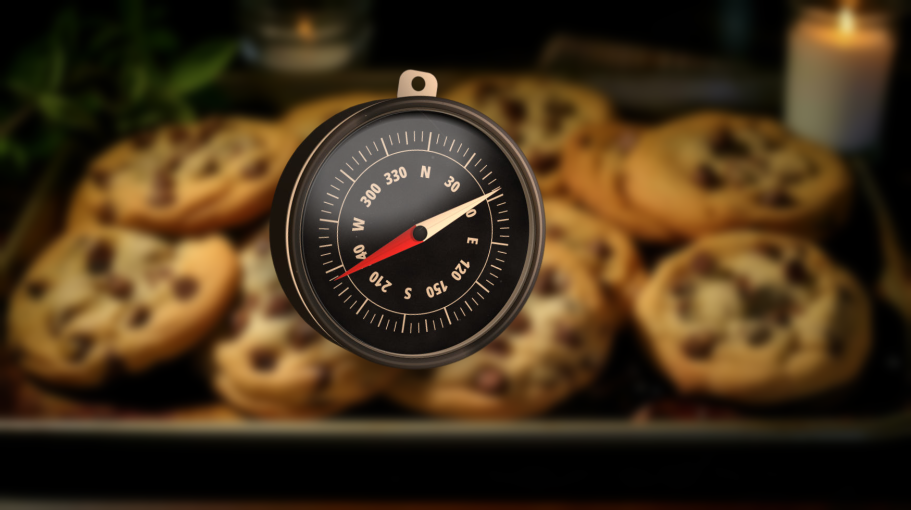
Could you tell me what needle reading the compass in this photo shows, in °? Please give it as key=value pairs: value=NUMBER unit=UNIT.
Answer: value=235 unit=°
